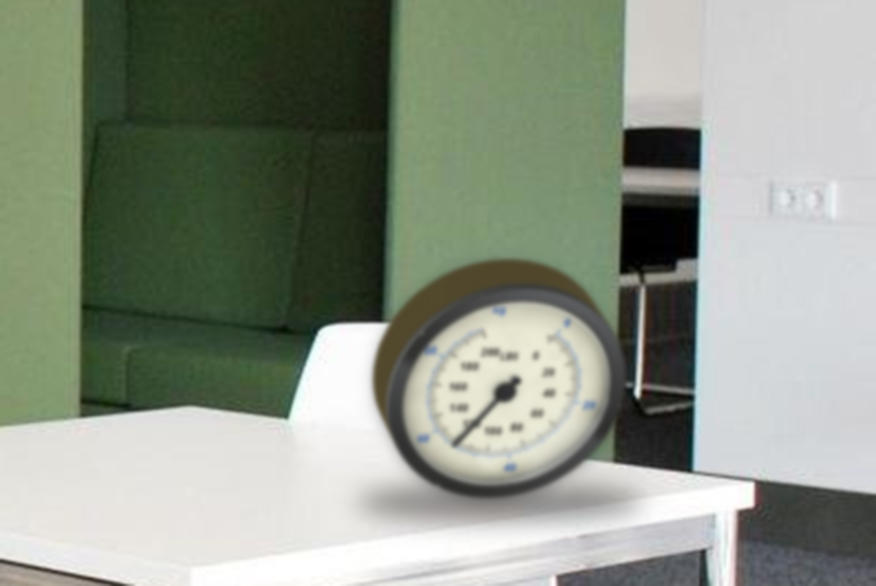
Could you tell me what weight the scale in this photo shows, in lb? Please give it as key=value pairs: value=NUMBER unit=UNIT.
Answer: value=120 unit=lb
